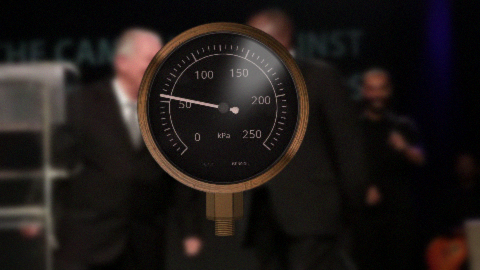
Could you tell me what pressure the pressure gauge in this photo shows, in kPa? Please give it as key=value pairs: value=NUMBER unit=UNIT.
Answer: value=55 unit=kPa
